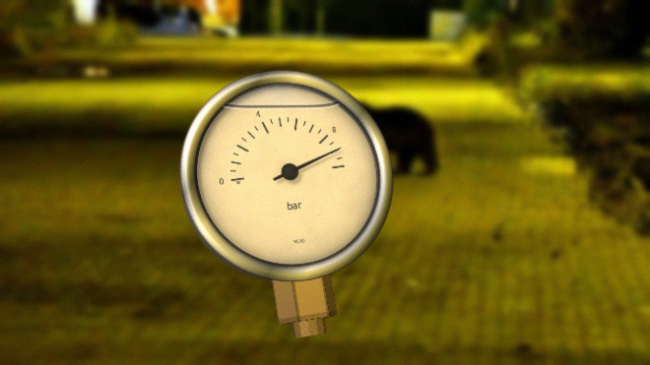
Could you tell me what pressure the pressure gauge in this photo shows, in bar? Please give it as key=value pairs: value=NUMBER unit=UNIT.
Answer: value=9 unit=bar
